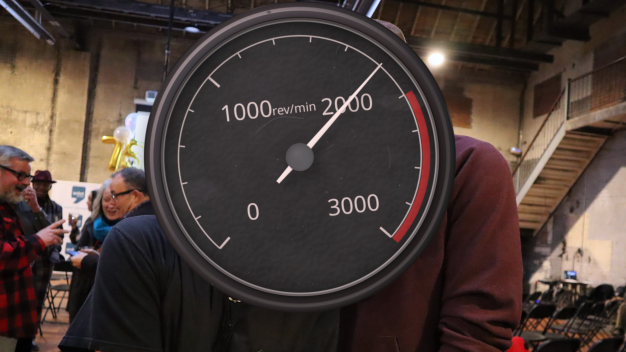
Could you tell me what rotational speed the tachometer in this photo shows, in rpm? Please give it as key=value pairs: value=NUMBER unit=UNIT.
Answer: value=2000 unit=rpm
